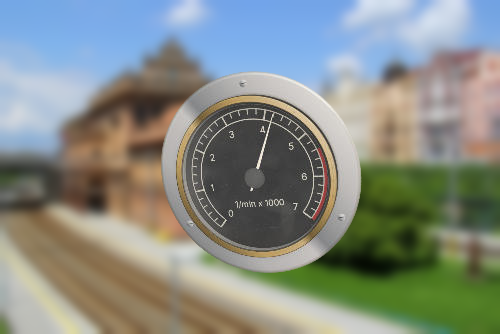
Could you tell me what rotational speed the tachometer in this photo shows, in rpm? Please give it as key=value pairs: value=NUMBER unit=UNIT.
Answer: value=4200 unit=rpm
